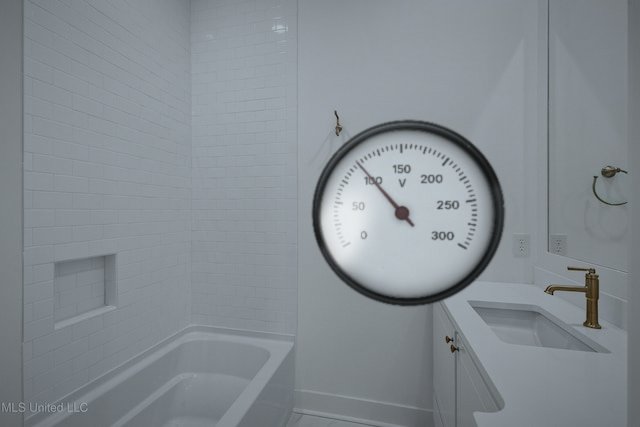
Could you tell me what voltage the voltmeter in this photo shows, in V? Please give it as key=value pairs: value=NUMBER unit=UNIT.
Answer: value=100 unit=V
